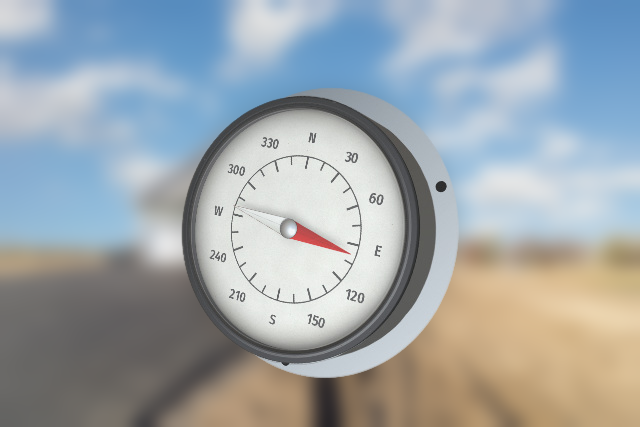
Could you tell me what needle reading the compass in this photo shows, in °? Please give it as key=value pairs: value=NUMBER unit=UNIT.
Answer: value=97.5 unit=°
